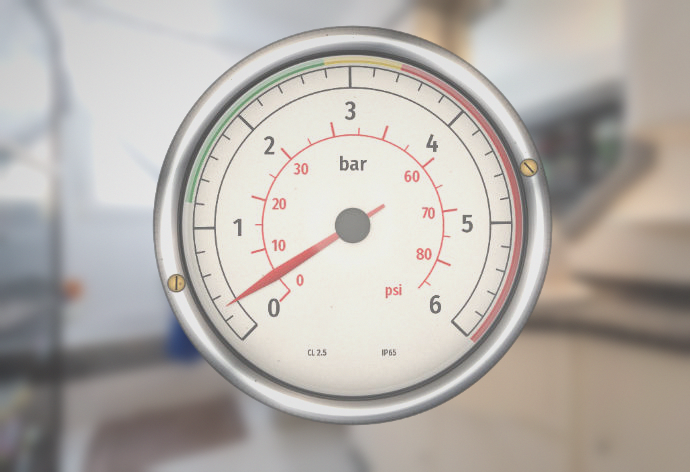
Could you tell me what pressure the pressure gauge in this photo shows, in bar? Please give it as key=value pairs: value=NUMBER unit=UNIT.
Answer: value=0.3 unit=bar
